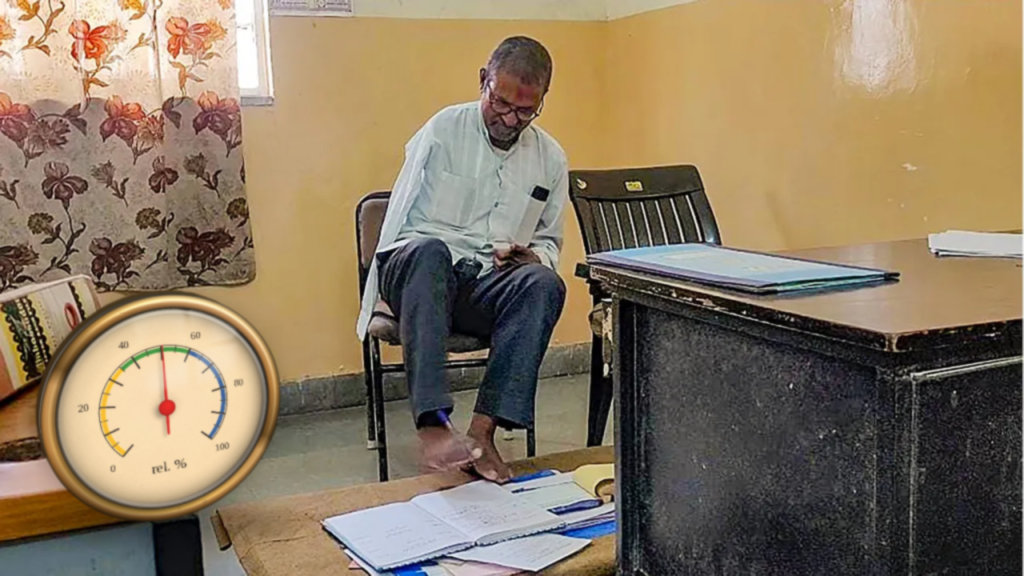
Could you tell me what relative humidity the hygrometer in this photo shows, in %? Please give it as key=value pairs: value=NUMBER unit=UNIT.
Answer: value=50 unit=%
